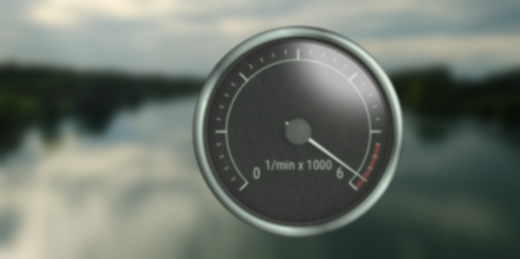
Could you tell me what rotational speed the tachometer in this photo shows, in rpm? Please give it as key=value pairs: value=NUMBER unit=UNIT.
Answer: value=5800 unit=rpm
